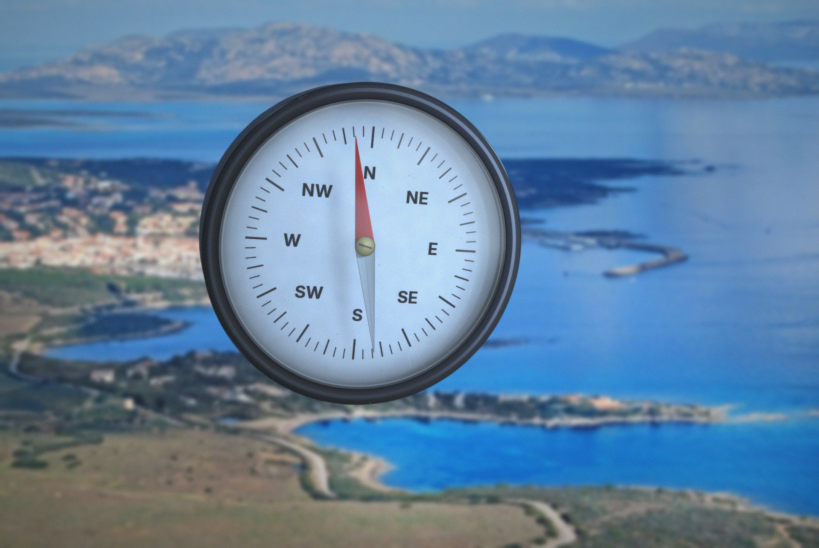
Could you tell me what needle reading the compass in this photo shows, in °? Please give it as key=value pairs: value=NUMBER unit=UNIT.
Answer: value=350 unit=°
